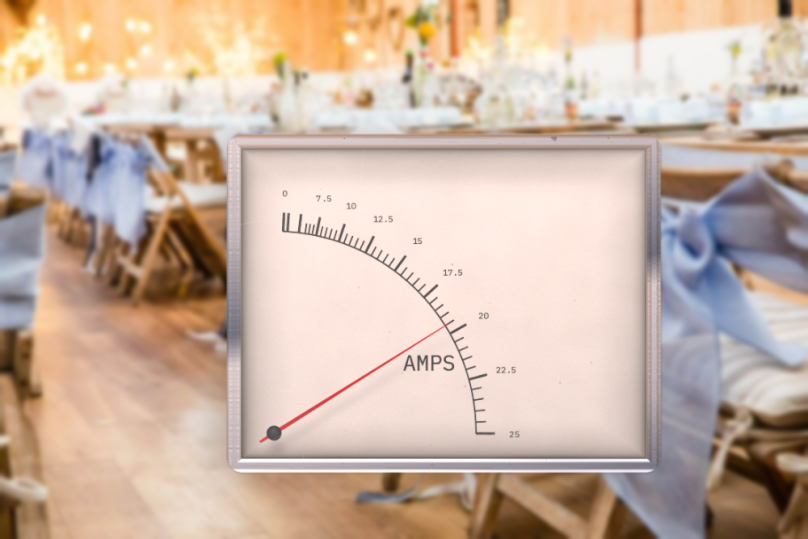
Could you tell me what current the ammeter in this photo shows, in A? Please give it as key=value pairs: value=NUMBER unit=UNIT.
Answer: value=19.5 unit=A
